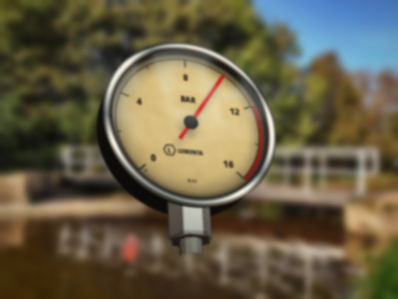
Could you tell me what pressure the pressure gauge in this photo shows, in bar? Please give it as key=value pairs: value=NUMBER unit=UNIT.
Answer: value=10 unit=bar
